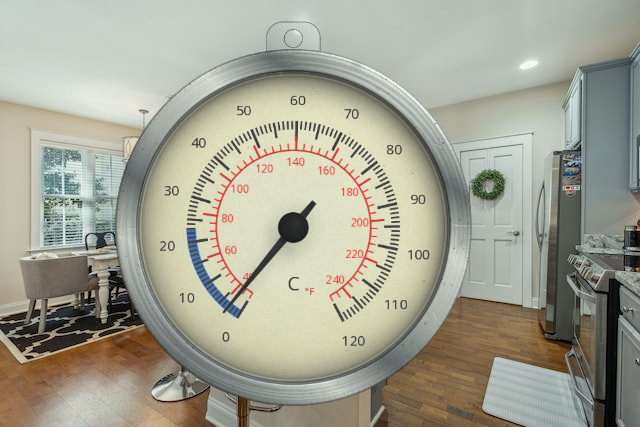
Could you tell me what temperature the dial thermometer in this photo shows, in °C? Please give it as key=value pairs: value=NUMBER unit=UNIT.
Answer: value=3 unit=°C
